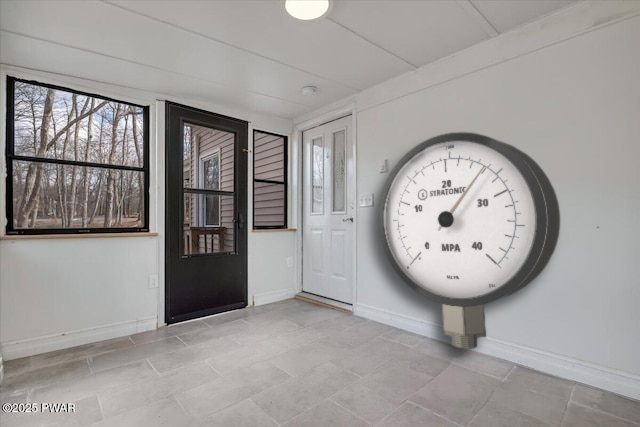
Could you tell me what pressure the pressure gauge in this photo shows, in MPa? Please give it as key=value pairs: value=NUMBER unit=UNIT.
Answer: value=26 unit=MPa
